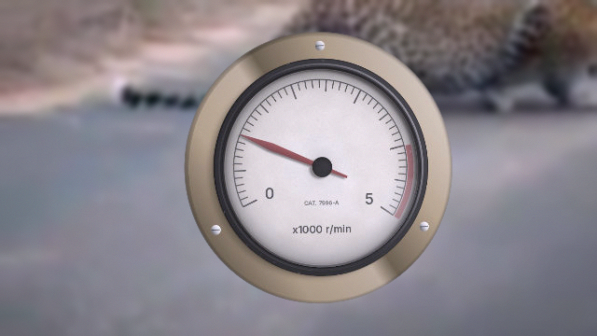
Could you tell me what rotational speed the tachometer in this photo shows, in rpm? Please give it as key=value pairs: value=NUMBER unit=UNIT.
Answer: value=1000 unit=rpm
